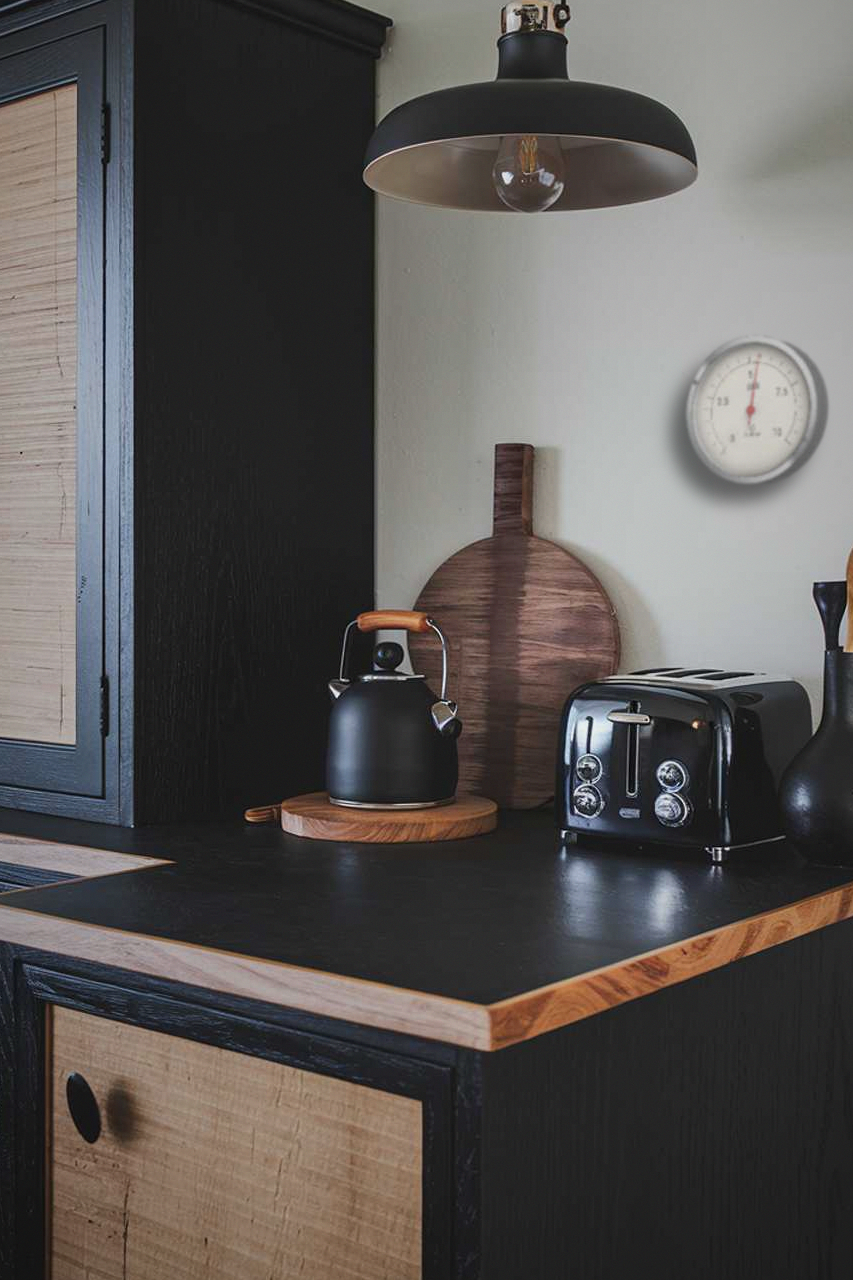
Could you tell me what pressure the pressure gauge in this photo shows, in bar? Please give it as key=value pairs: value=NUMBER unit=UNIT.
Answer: value=5.5 unit=bar
